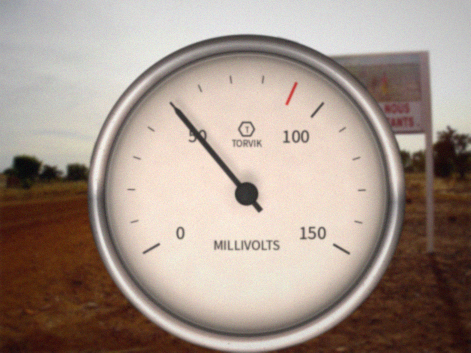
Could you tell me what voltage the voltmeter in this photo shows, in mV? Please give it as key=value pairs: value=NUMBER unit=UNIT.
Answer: value=50 unit=mV
